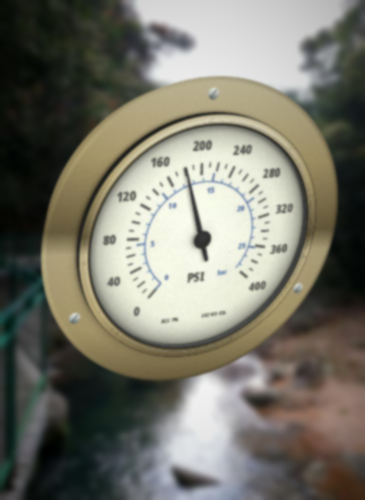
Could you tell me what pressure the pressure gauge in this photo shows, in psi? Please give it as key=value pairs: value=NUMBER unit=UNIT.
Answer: value=180 unit=psi
